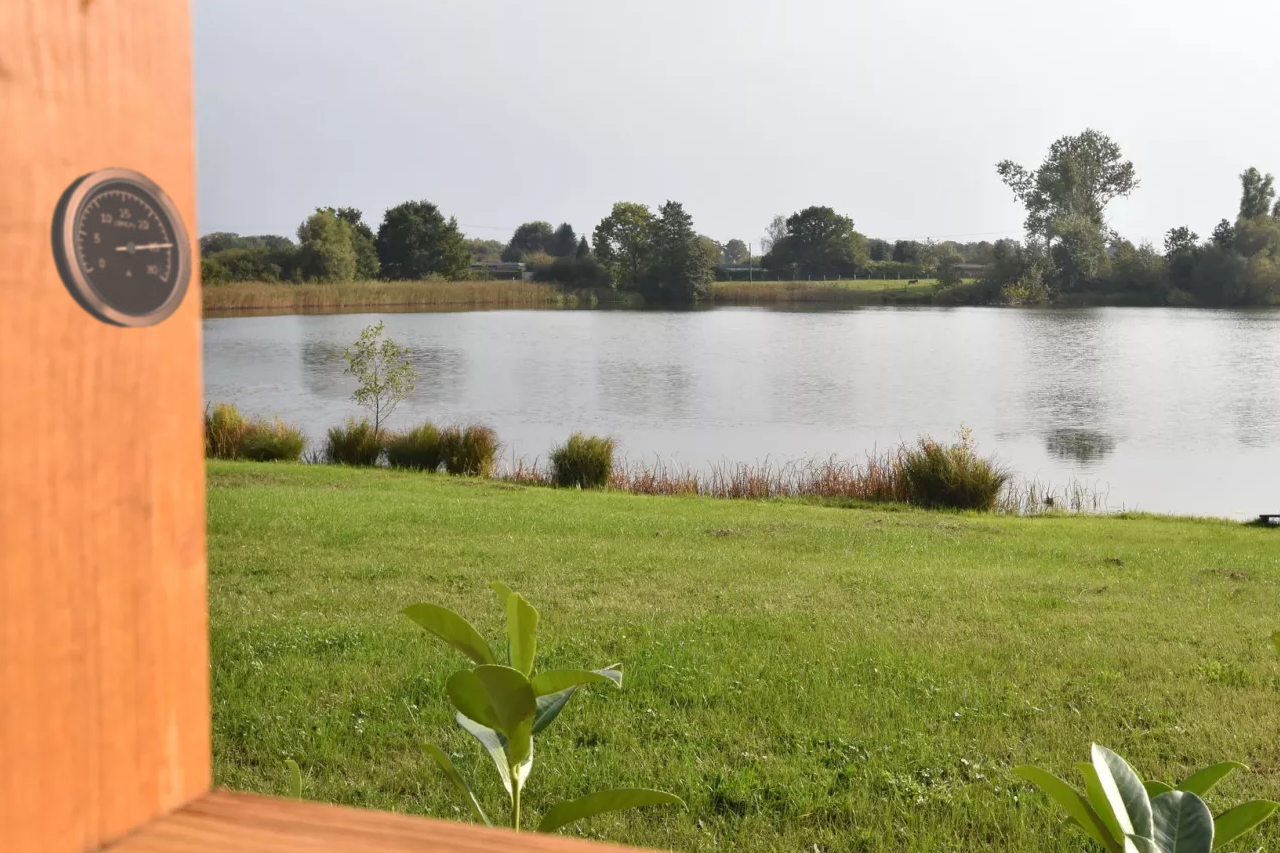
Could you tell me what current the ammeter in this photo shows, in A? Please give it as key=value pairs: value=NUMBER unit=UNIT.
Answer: value=25 unit=A
